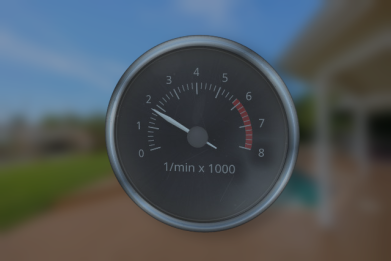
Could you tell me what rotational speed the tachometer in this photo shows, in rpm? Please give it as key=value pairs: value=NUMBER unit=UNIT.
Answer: value=1800 unit=rpm
